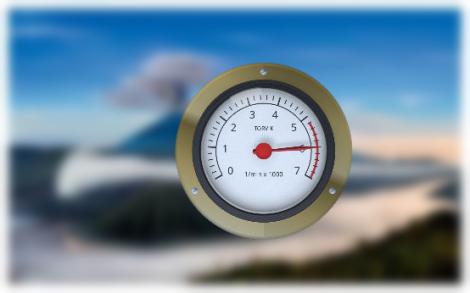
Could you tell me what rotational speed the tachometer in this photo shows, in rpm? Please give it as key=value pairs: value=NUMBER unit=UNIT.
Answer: value=6000 unit=rpm
